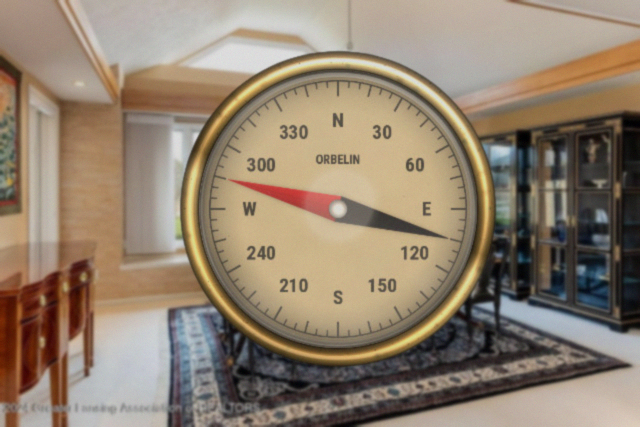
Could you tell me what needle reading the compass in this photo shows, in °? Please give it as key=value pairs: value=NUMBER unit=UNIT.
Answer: value=285 unit=°
